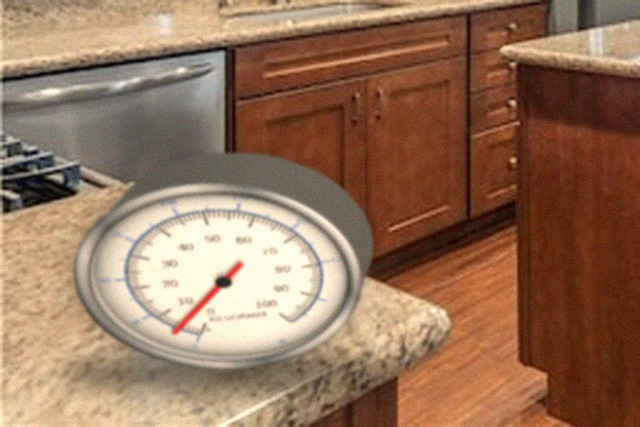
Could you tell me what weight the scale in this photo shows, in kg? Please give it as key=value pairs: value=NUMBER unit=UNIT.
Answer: value=5 unit=kg
